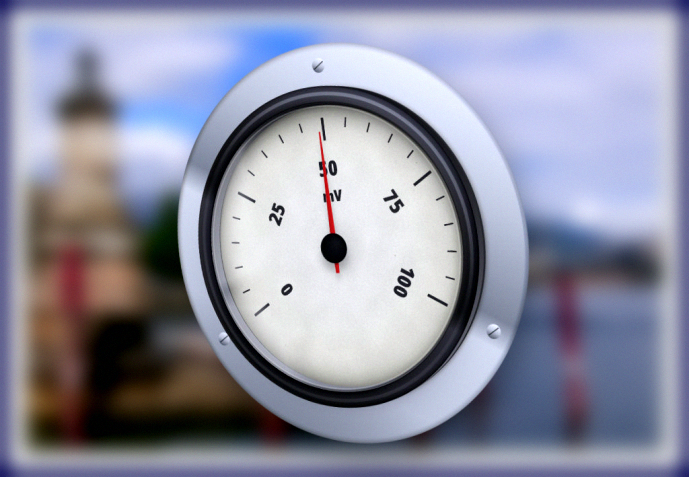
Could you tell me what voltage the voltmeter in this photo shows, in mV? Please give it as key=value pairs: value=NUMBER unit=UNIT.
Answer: value=50 unit=mV
